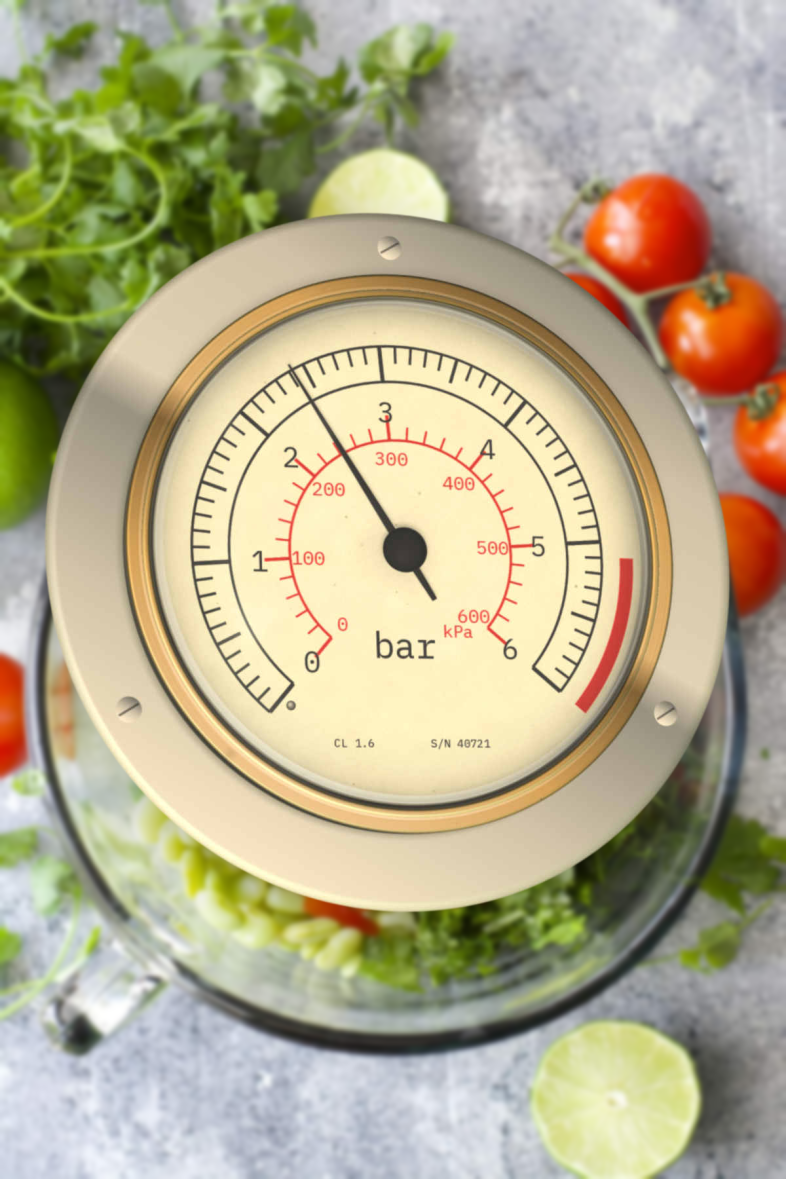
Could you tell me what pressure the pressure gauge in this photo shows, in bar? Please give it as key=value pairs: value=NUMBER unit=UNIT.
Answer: value=2.4 unit=bar
